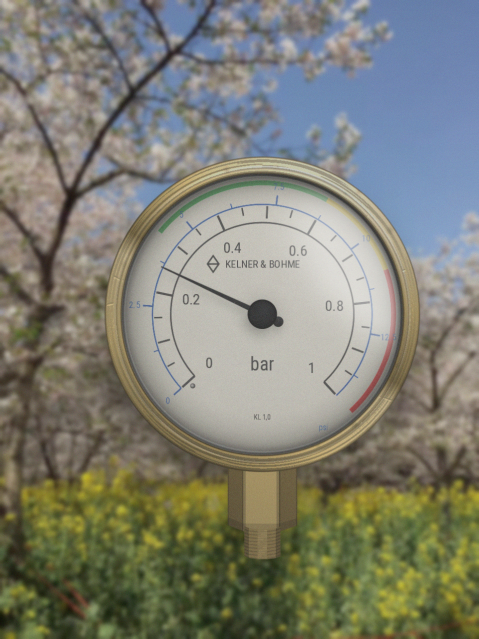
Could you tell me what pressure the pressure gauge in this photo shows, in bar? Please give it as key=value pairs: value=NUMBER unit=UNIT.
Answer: value=0.25 unit=bar
